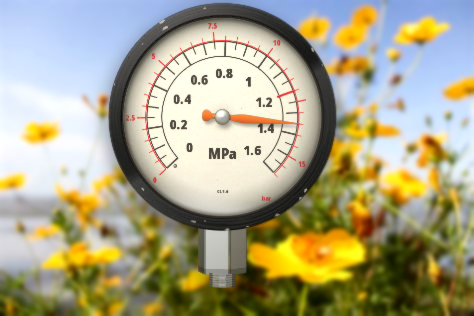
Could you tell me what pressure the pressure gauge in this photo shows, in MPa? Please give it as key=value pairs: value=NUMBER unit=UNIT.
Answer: value=1.35 unit=MPa
